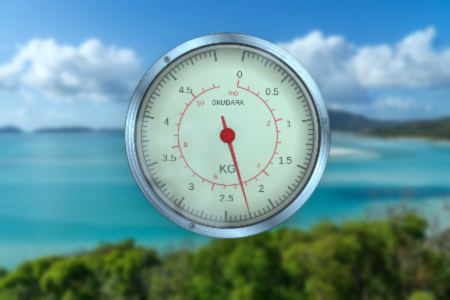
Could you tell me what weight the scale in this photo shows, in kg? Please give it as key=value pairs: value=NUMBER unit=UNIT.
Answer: value=2.25 unit=kg
